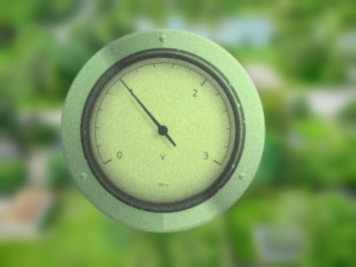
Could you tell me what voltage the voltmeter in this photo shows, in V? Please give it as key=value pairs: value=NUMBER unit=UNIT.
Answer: value=1 unit=V
